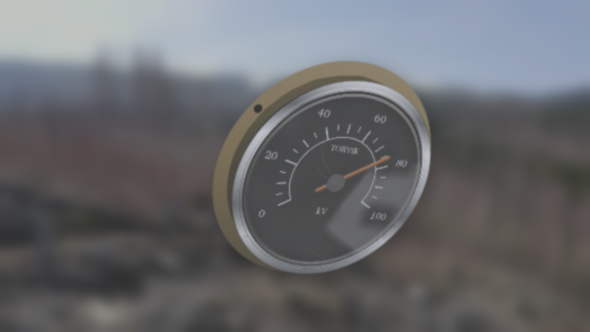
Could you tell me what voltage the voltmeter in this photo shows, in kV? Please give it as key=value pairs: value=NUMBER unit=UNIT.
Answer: value=75 unit=kV
